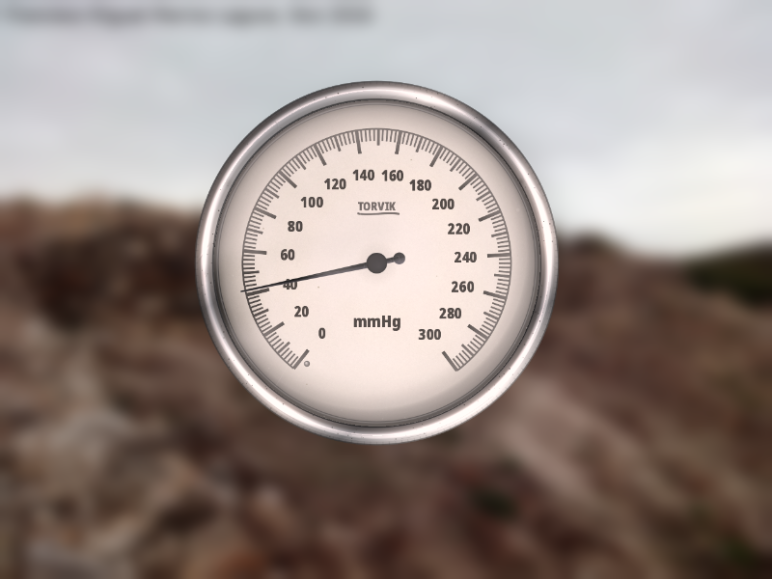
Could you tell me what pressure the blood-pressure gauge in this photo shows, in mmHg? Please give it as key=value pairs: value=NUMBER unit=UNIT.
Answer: value=42 unit=mmHg
